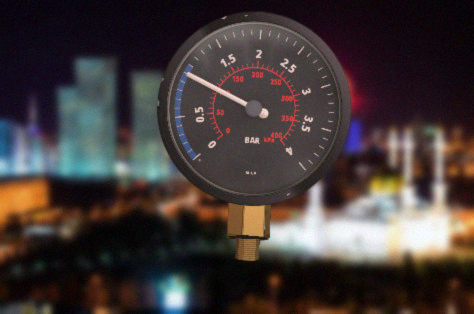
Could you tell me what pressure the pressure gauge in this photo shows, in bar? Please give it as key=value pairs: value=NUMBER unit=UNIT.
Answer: value=1 unit=bar
